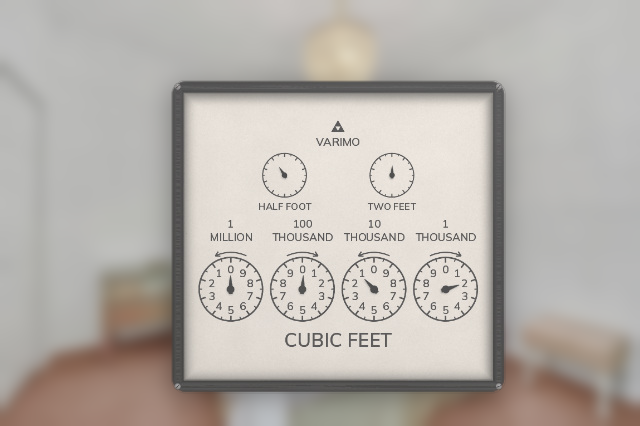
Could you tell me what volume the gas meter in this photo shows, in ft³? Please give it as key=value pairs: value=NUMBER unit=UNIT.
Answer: value=1200 unit=ft³
